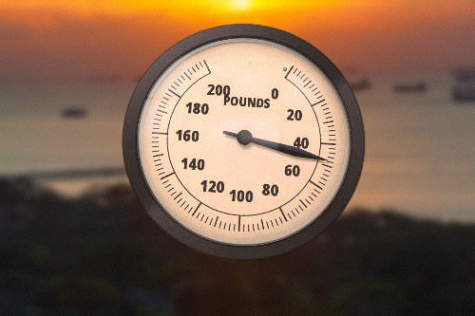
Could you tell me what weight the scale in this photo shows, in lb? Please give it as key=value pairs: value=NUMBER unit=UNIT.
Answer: value=48 unit=lb
